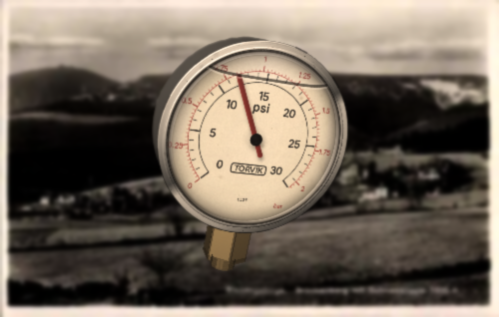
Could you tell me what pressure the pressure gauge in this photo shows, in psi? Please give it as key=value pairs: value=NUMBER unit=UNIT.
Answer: value=12 unit=psi
